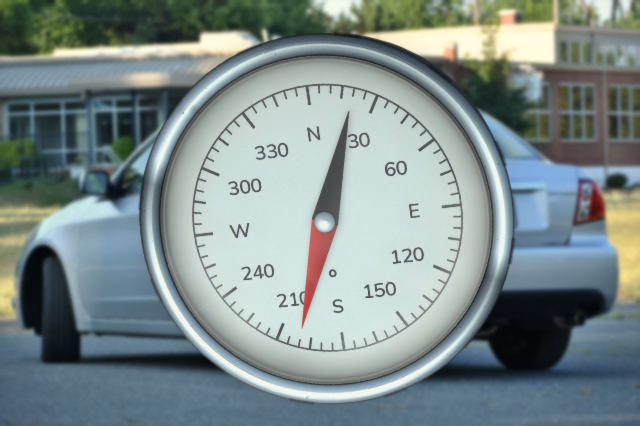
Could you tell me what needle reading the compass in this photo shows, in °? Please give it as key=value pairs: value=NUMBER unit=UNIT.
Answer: value=200 unit=°
